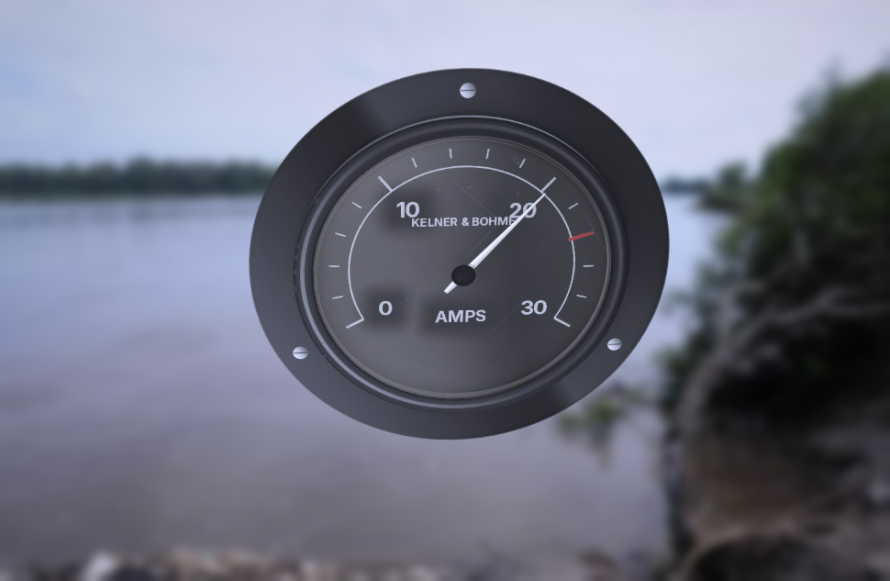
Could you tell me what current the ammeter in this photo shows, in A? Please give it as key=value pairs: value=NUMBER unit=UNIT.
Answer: value=20 unit=A
